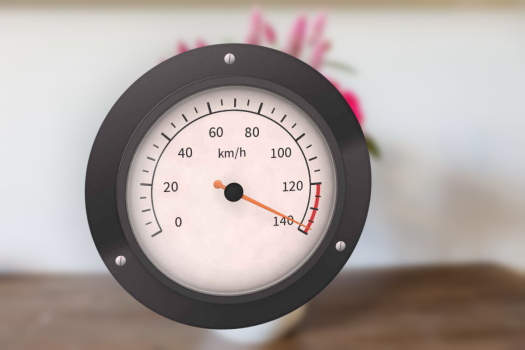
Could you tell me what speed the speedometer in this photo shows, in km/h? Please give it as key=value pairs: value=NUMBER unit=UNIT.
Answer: value=137.5 unit=km/h
